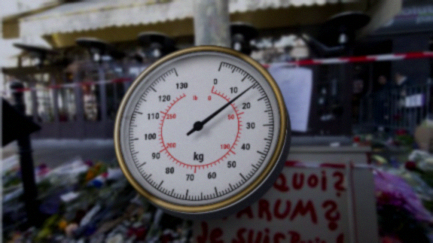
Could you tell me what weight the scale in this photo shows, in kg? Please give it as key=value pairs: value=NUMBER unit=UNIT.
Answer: value=15 unit=kg
